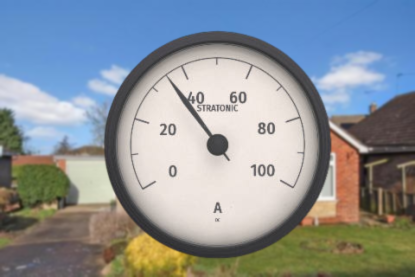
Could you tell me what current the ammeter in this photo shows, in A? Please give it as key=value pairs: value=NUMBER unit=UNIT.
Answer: value=35 unit=A
